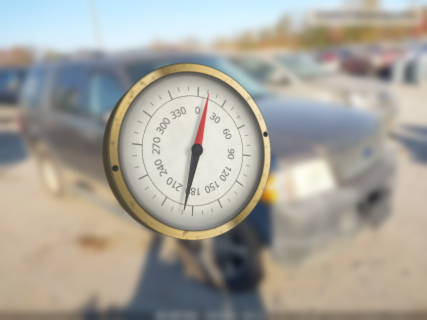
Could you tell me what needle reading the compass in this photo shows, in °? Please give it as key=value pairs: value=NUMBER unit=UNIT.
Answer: value=10 unit=°
